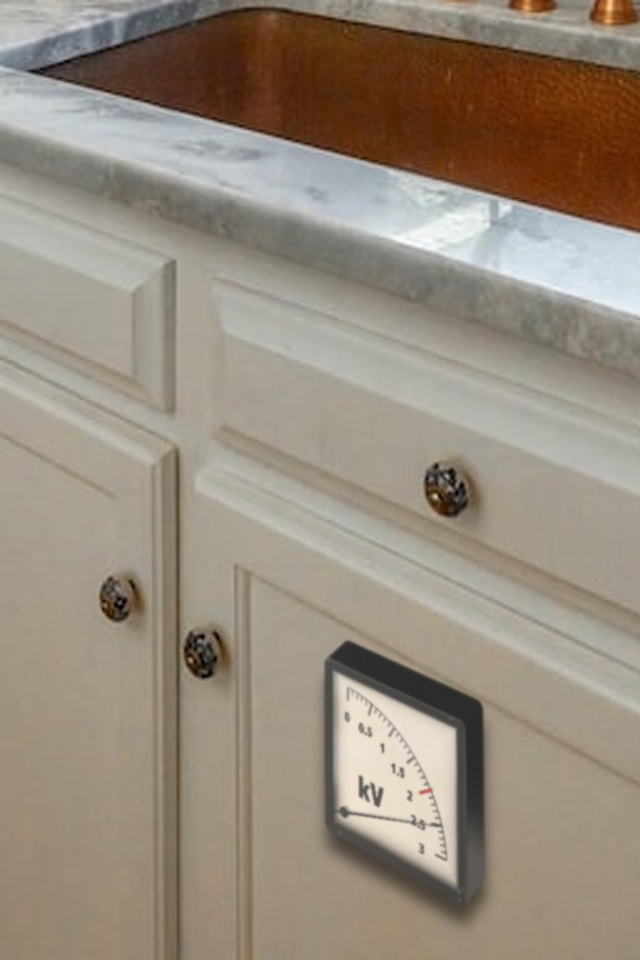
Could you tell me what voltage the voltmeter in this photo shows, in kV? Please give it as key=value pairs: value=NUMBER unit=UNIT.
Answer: value=2.5 unit=kV
